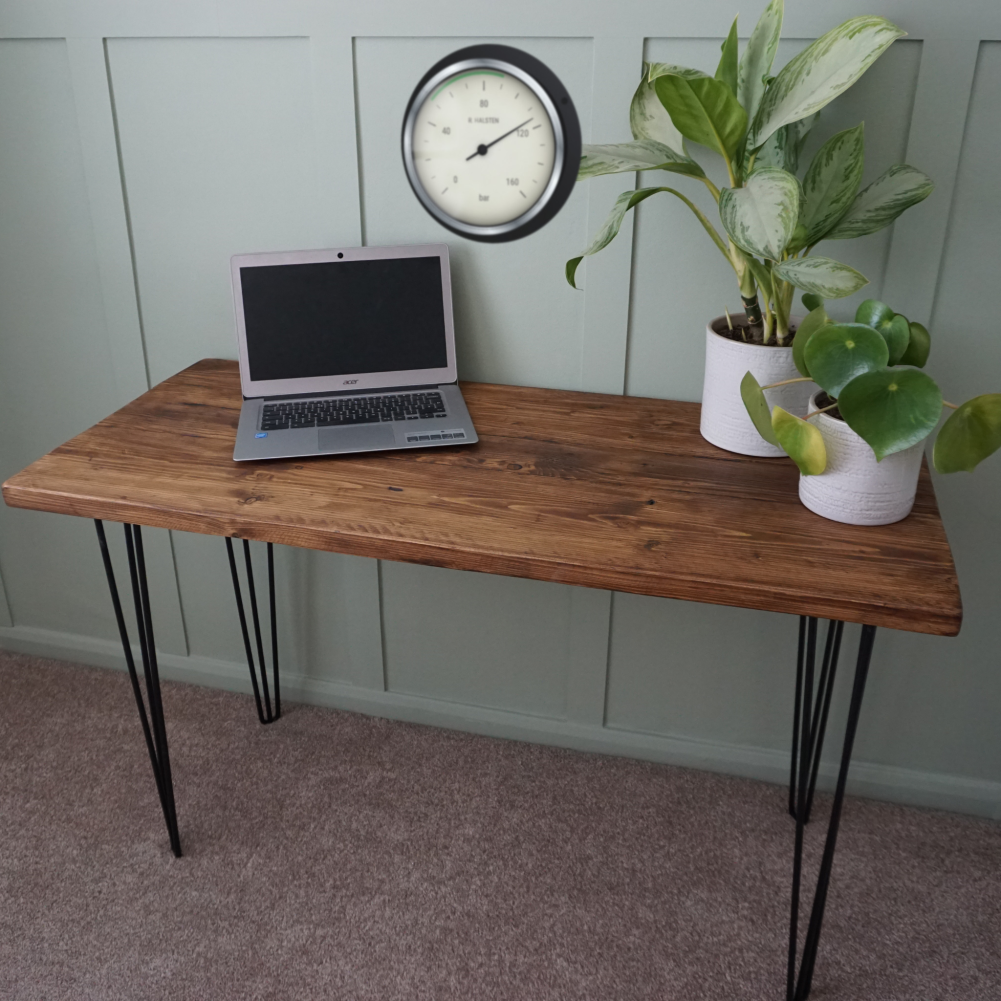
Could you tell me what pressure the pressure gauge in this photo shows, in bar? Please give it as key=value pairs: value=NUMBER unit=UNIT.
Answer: value=115 unit=bar
